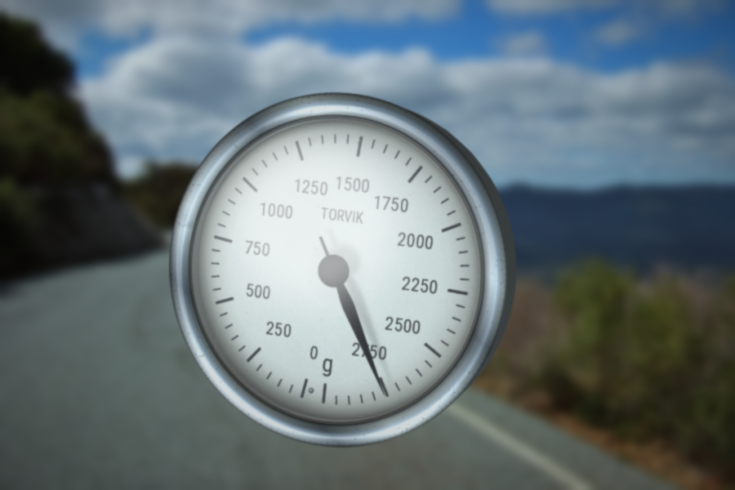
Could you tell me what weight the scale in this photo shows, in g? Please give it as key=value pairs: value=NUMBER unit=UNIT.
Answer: value=2750 unit=g
